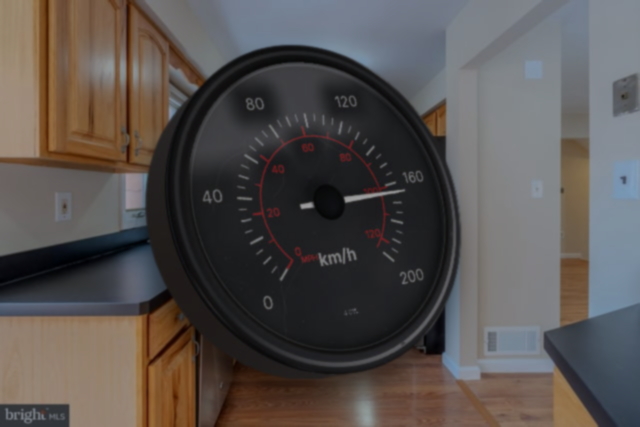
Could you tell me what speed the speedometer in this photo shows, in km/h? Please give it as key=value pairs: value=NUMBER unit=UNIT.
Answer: value=165 unit=km/h
